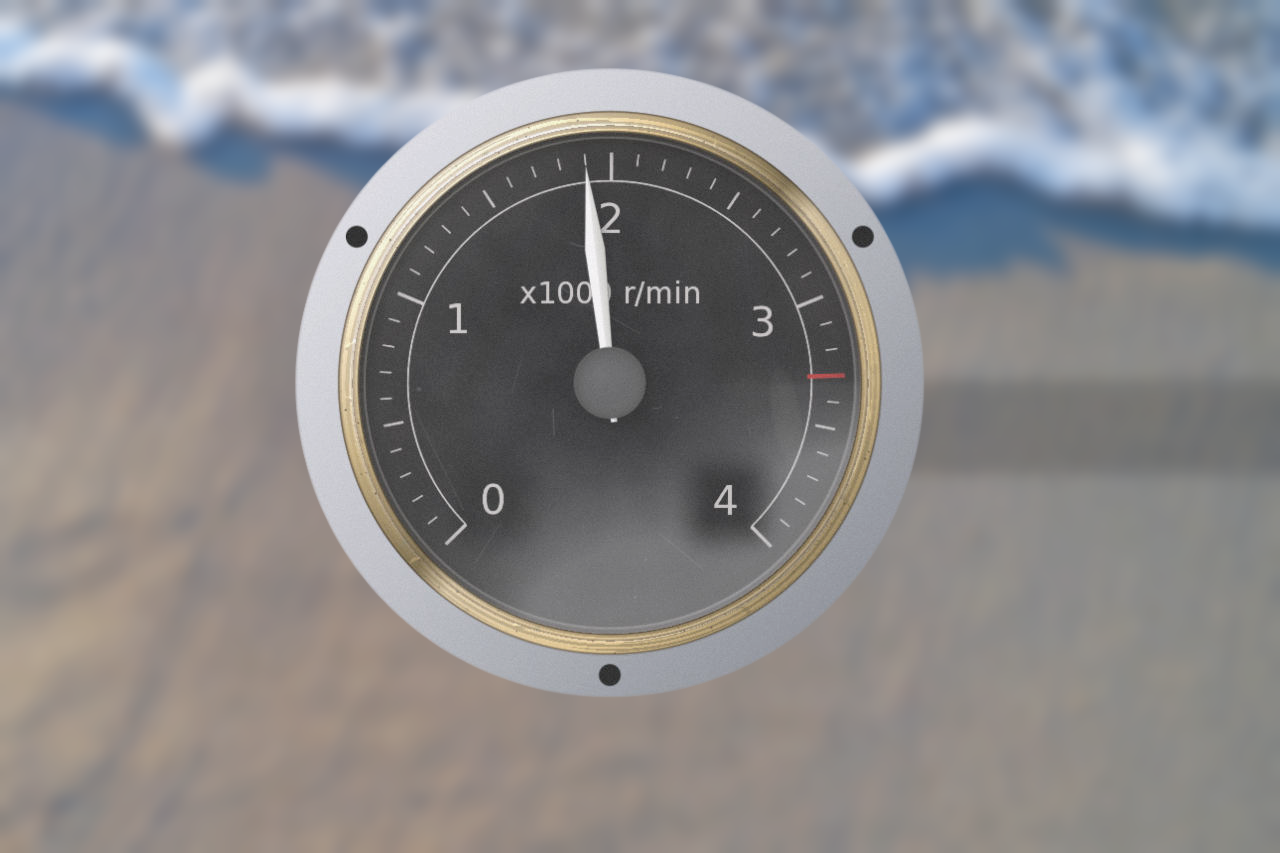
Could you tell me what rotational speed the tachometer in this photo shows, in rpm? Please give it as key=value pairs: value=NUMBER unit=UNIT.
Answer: value=1900 unit=rpm
